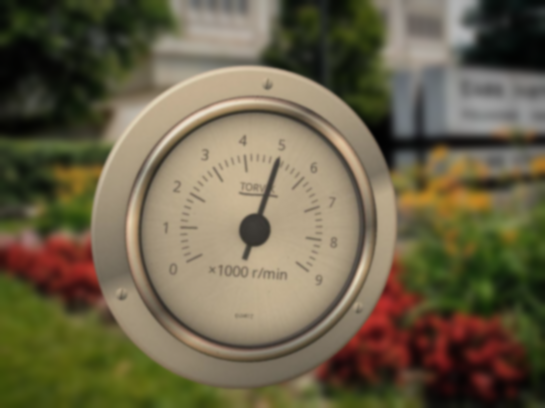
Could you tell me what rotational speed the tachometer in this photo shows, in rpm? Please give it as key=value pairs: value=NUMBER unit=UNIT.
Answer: value=5000 unit=rpm
